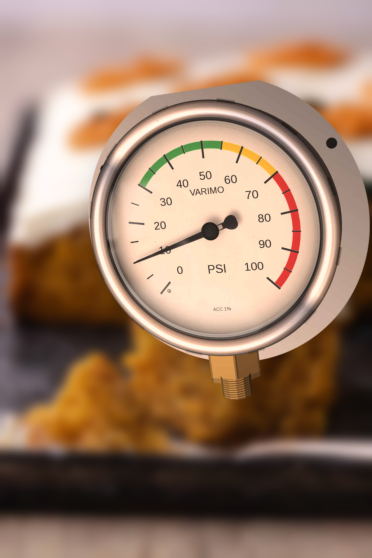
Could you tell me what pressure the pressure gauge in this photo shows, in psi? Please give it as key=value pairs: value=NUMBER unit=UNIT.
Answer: value=10 unit=psi
